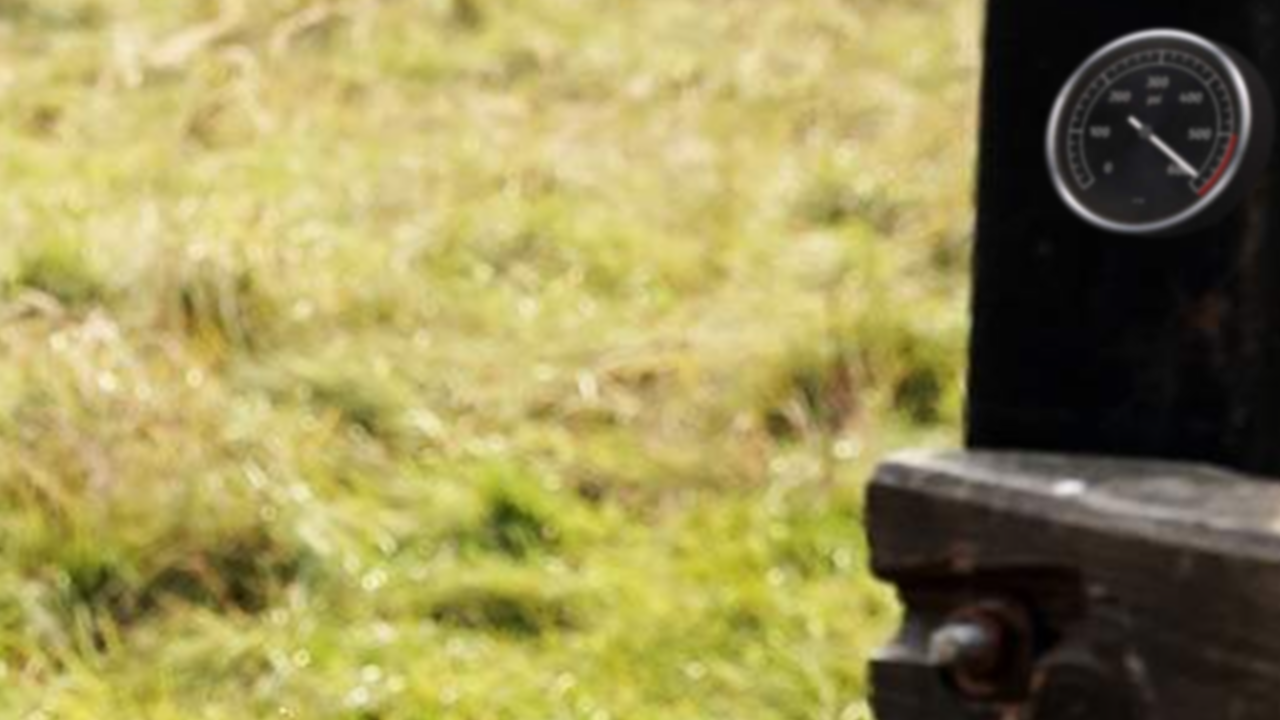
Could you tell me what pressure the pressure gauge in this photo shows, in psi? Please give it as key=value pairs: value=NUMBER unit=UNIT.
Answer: value=580 unit=psi
